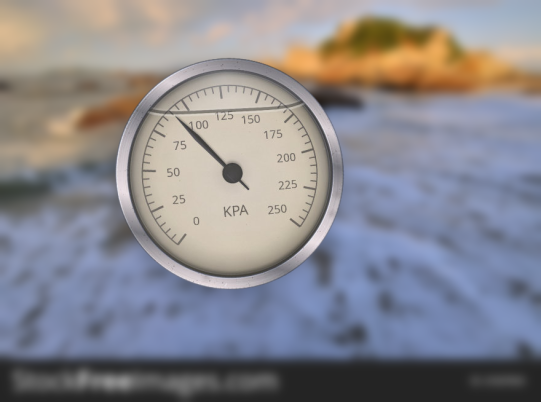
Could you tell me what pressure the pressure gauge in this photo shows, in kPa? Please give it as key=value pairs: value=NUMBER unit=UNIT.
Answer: value=90 unit=kPa
